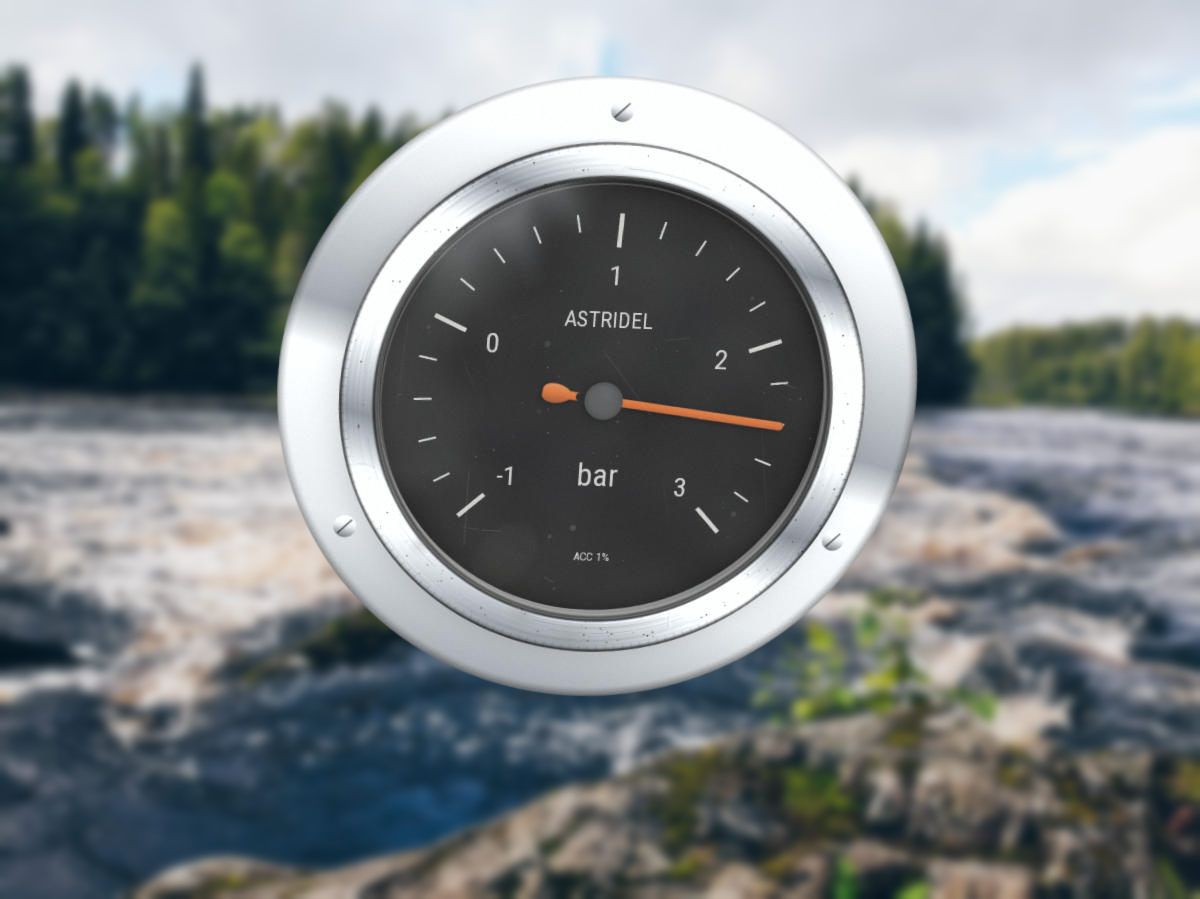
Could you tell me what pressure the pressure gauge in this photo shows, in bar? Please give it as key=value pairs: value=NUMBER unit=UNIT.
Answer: value=2.4 unit=bar
